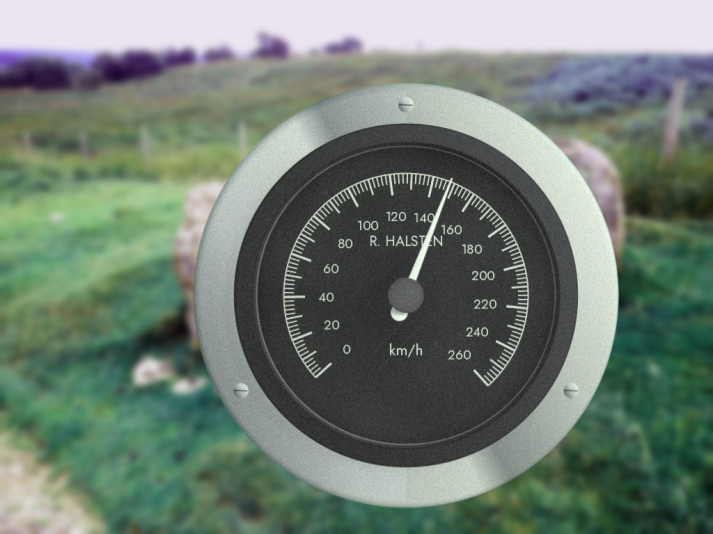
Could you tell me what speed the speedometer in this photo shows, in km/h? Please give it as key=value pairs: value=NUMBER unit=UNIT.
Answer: value=148 unit=km/h
